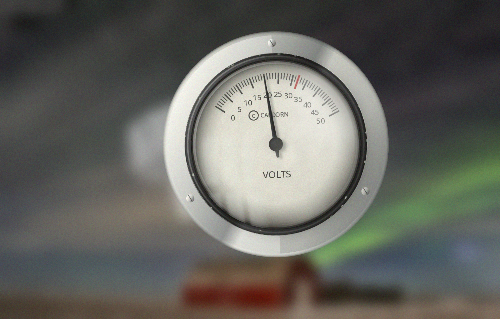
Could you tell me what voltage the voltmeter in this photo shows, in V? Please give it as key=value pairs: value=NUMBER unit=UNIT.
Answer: value=20 unit=V
